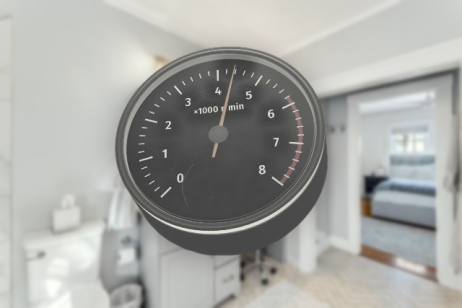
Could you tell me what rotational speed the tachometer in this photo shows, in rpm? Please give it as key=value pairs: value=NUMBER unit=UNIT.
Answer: value=4400 unit=rpm
